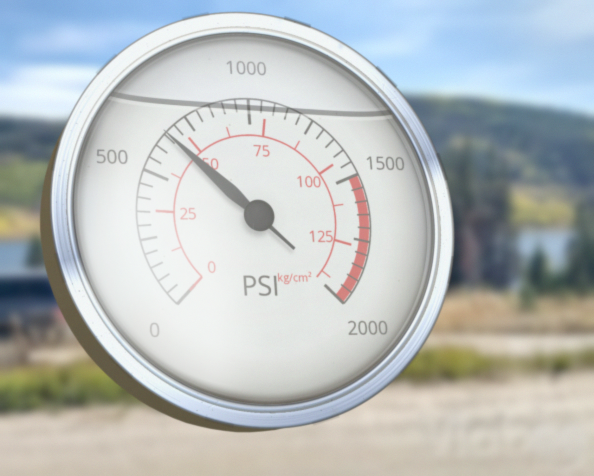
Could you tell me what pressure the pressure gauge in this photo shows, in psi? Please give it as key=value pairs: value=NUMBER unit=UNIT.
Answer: value=650 unit=psi
